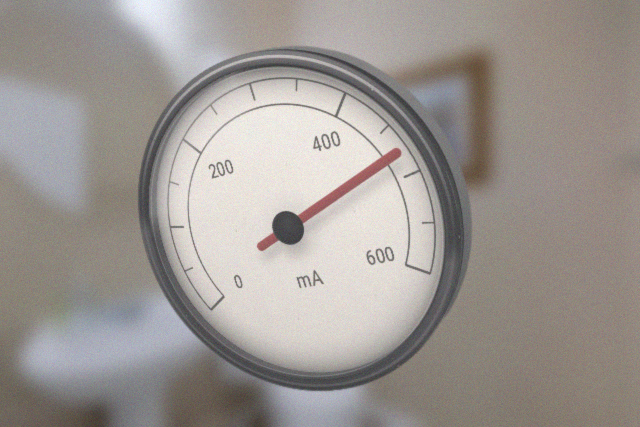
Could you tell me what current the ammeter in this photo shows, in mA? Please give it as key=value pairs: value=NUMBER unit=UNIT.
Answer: value=475 unit=mA
